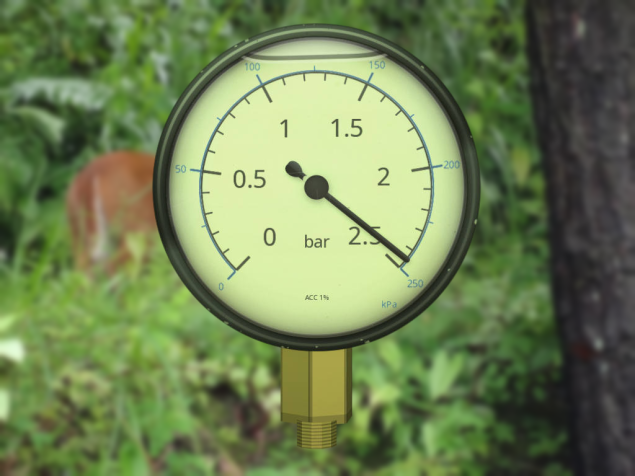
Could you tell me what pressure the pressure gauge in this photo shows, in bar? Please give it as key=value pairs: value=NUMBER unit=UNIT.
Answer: value=2.45 unit=bar
